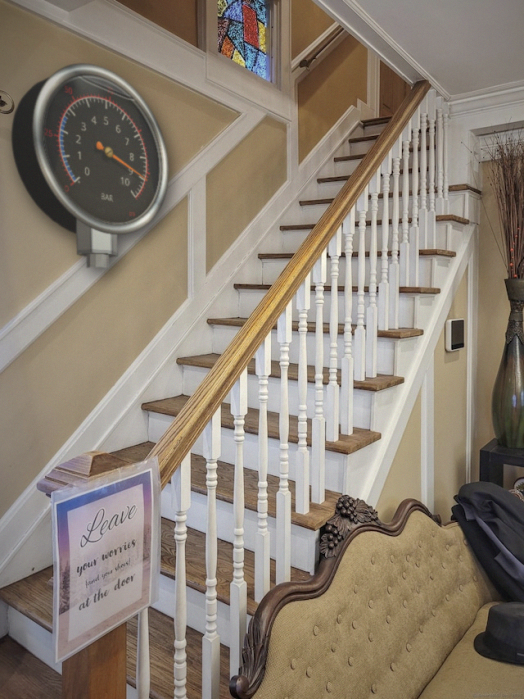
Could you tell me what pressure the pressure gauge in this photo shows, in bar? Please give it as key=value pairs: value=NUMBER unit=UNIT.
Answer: value=9 unit=bar
